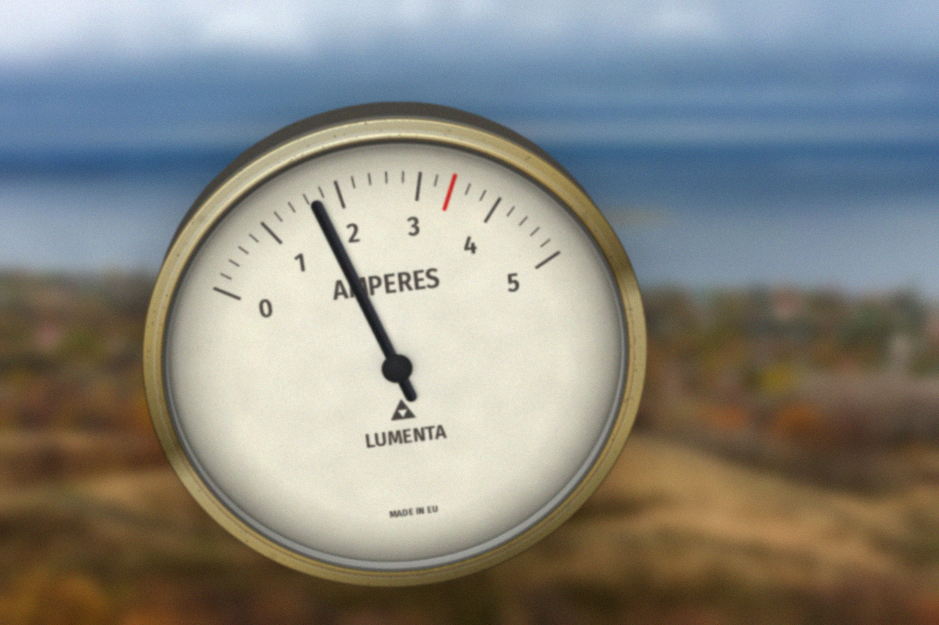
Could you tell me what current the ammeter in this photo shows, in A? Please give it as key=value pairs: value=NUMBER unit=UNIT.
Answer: value=1.7 unit=A
